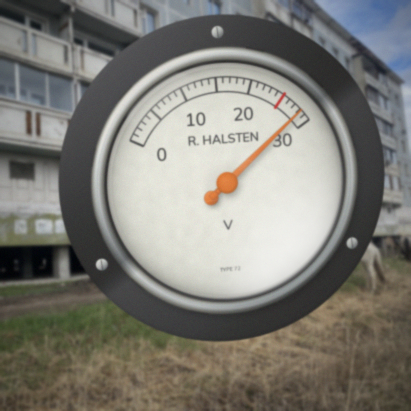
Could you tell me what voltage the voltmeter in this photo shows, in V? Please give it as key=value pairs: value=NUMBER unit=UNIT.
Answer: value=28 unit=V
